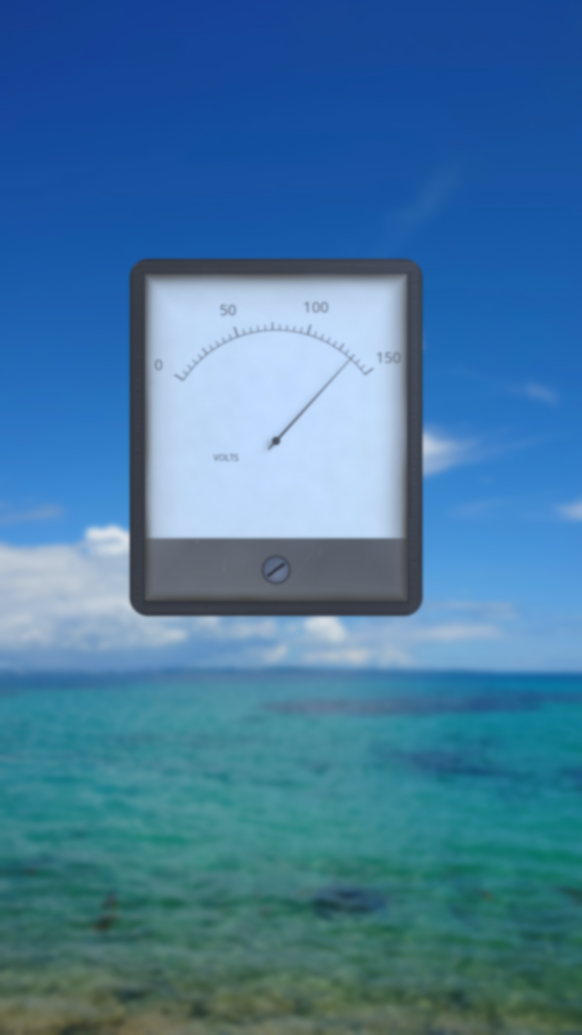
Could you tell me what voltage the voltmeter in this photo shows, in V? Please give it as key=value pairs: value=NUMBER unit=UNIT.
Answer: value=135 unit=V
